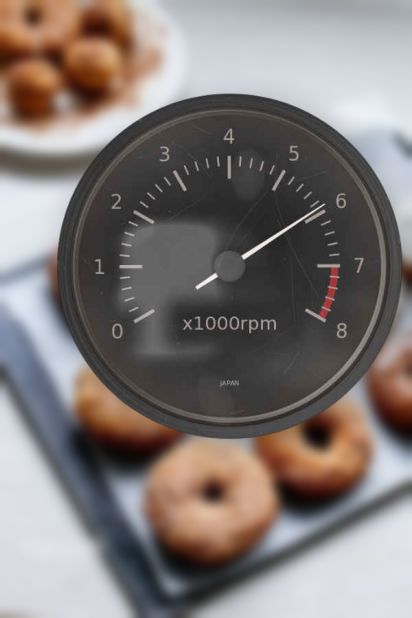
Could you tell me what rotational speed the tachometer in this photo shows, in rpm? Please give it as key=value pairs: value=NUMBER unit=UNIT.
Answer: value=5900 unit=rpm
